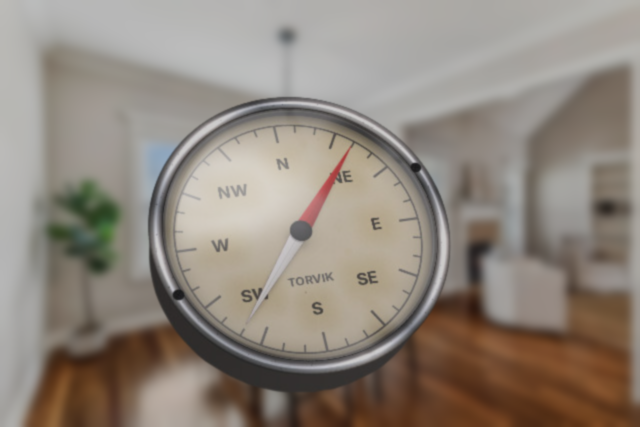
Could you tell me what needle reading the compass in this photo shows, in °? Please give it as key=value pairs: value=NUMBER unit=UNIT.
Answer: value=40 unit=°
